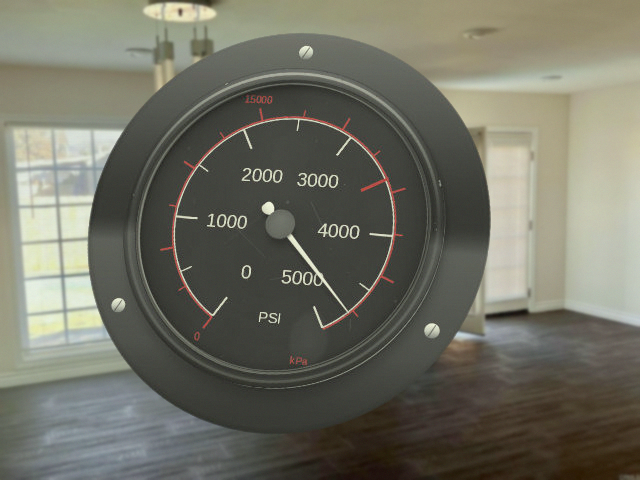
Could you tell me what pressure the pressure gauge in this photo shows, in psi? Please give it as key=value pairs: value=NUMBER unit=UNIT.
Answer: value=4750 unit=psi
